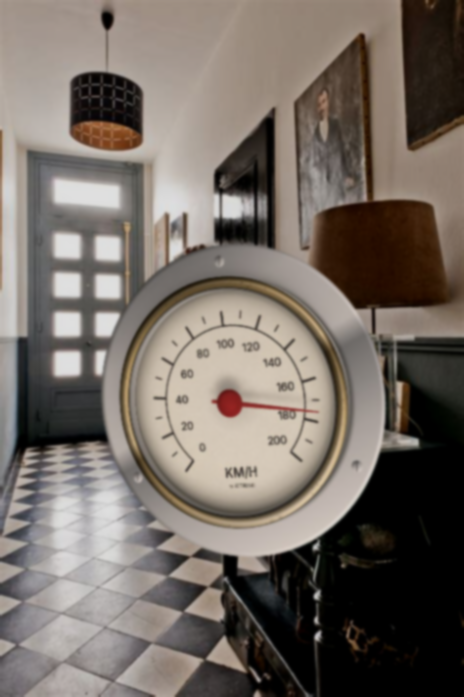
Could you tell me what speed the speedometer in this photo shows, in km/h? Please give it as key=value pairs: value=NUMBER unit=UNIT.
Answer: value=175 unit=km/h
